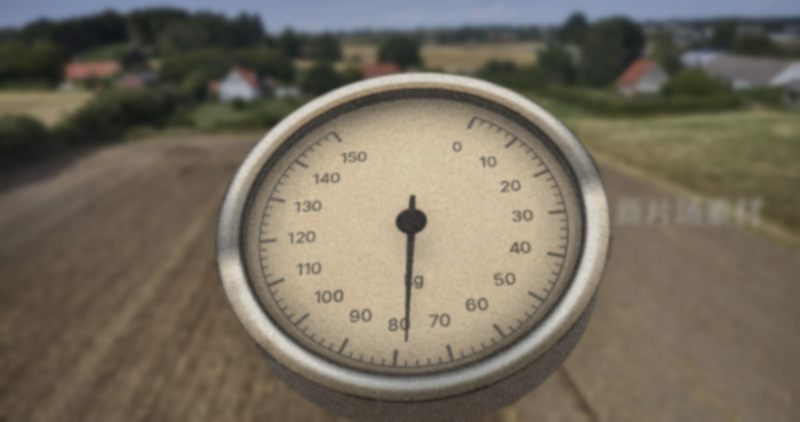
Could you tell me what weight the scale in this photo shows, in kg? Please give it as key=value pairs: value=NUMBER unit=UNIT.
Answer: value=78 unit=kg
